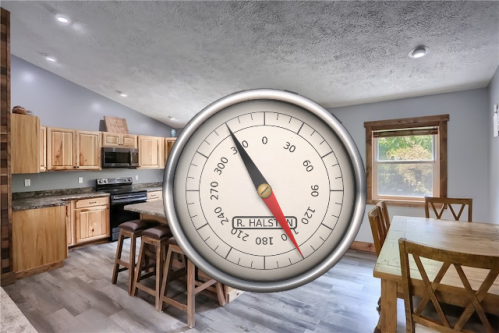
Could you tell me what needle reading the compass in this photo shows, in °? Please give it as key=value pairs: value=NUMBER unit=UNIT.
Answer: value=150 unit=°
